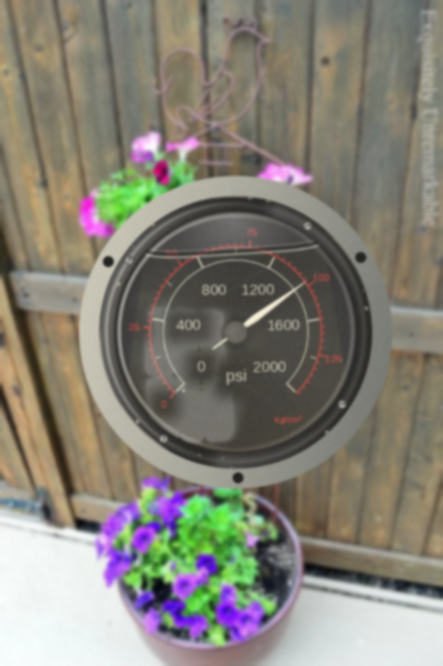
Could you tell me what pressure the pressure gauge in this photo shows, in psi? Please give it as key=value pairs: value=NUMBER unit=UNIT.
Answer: value=1400 unit=psi
